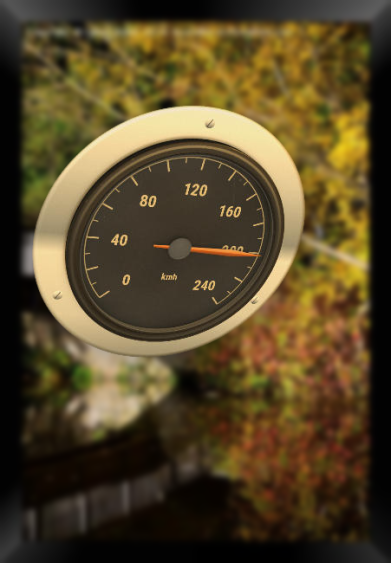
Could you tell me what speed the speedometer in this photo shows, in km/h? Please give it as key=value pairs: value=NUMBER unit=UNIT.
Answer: value=200 unit=km/h
